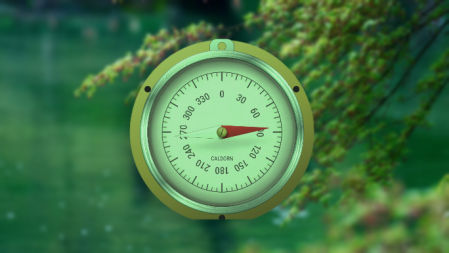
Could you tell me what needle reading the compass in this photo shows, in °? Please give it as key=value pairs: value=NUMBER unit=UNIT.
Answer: value=85 unit=°
